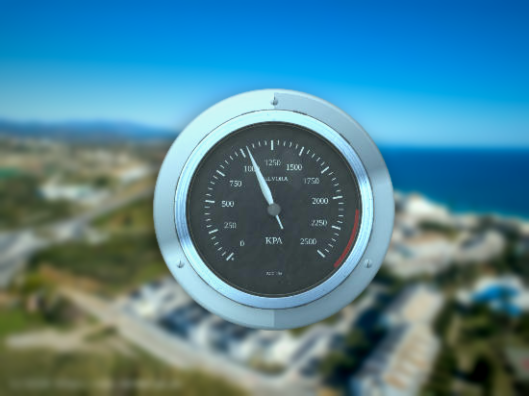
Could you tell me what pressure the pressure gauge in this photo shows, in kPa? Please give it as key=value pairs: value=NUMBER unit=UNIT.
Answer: value=1050 unit=kPa
